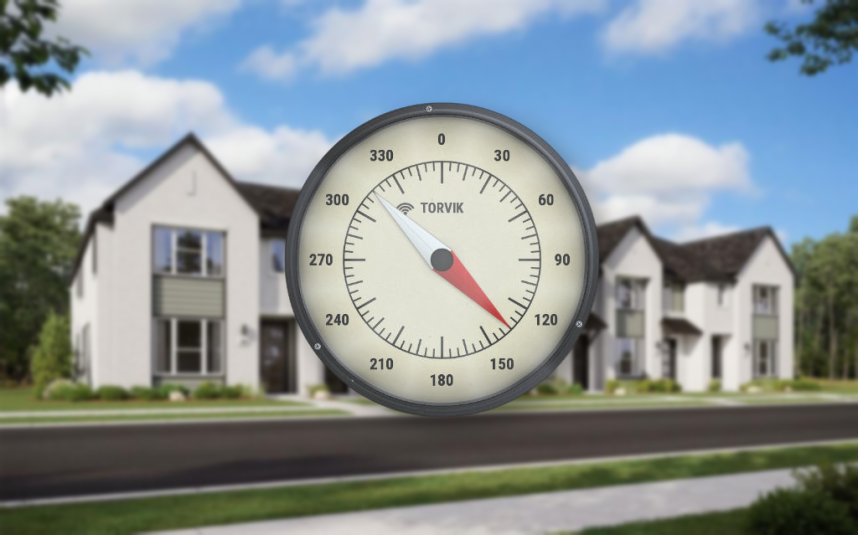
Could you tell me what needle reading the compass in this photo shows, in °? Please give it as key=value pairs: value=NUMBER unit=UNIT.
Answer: value=135 unit=°
